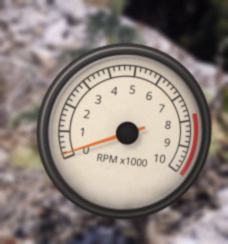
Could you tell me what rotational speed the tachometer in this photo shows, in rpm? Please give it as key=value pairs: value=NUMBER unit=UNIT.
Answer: value=200 unit=rpm
